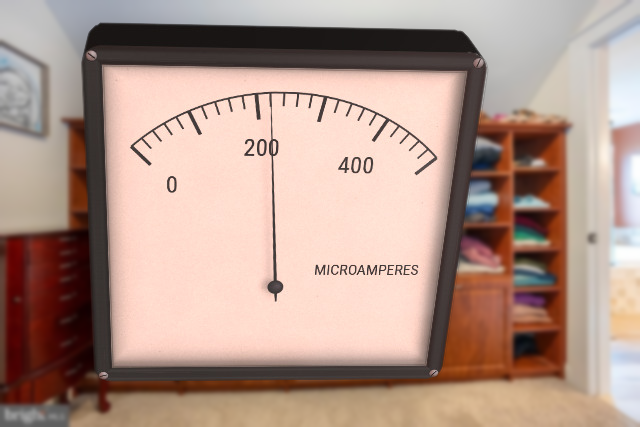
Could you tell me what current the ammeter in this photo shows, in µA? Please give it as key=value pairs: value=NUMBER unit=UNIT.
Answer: value=220 unit=µA
